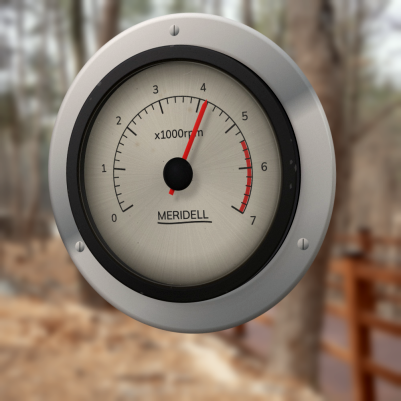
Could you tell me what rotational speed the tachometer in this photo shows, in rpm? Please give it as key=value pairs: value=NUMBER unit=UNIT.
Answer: value=4200 unit=rpm
